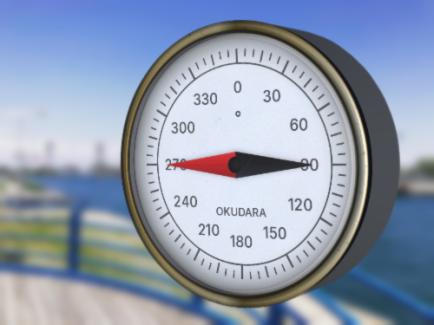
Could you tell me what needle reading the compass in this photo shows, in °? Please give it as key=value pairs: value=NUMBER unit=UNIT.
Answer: value=270 unit=°
